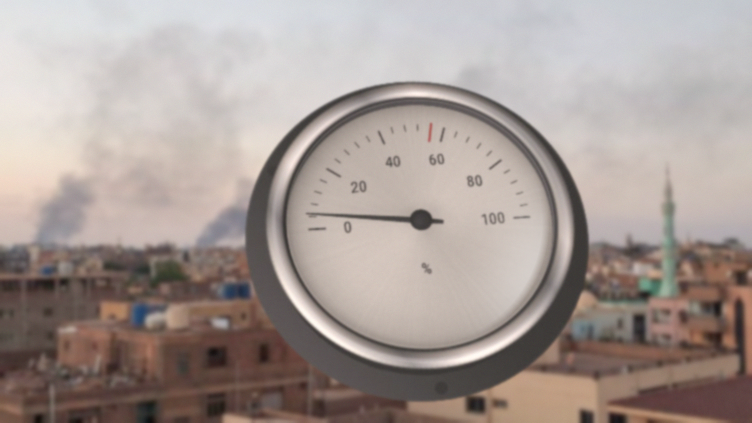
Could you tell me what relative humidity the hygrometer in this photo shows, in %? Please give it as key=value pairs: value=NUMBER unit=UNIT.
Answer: value=4 unit=%
